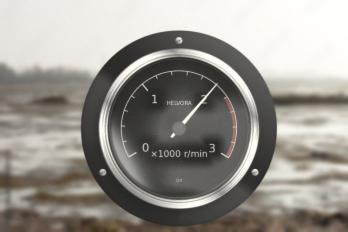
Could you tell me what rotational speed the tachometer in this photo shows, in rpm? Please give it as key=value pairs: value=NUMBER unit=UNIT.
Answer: value=2000 unit=rpm
